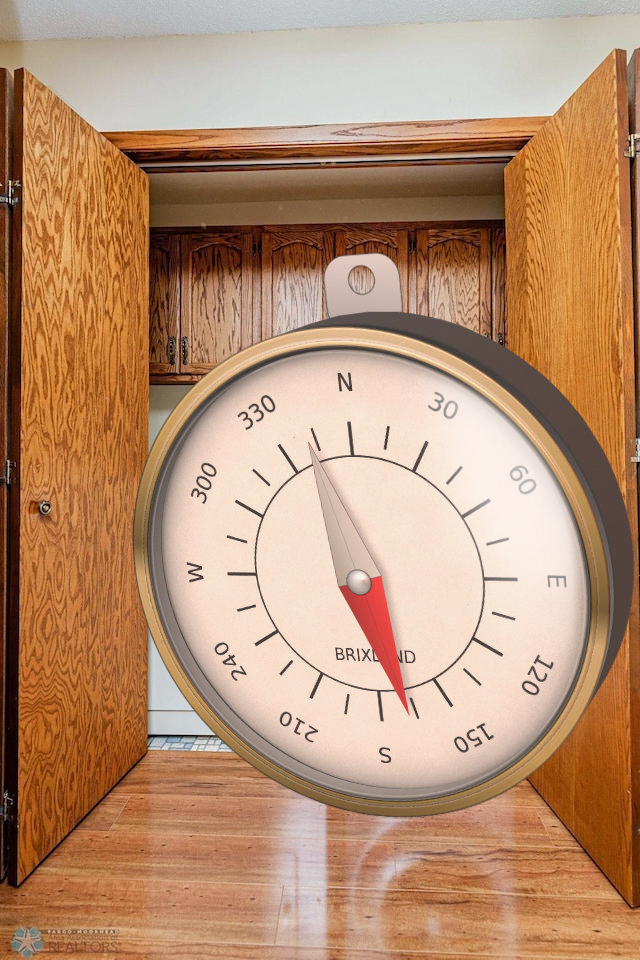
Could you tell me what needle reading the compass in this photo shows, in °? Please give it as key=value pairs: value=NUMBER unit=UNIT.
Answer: value=165 unit=°
